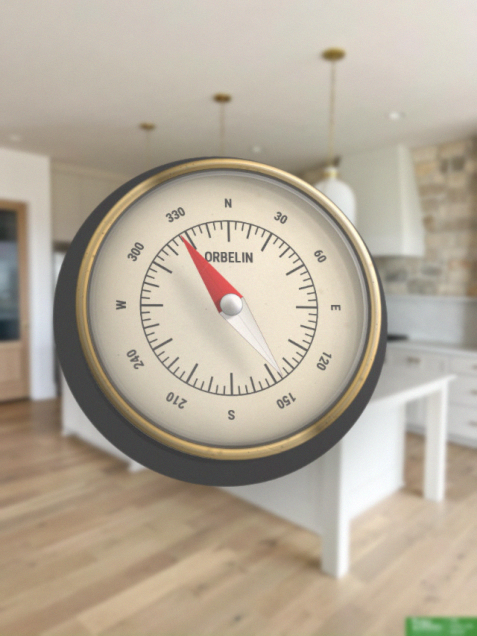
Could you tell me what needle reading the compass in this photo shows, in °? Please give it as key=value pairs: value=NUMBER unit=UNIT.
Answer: value=325 unit=°
